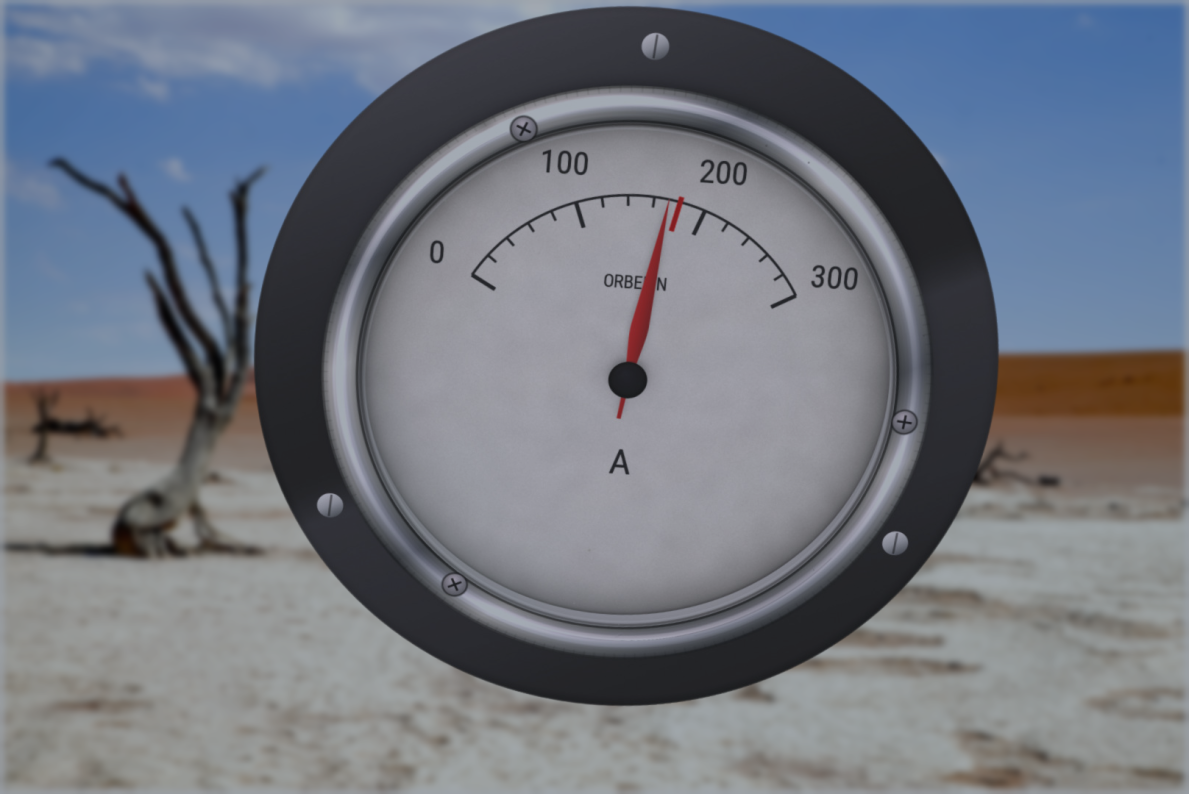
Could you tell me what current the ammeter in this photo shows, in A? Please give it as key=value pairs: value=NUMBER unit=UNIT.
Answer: value=170 unit=A
